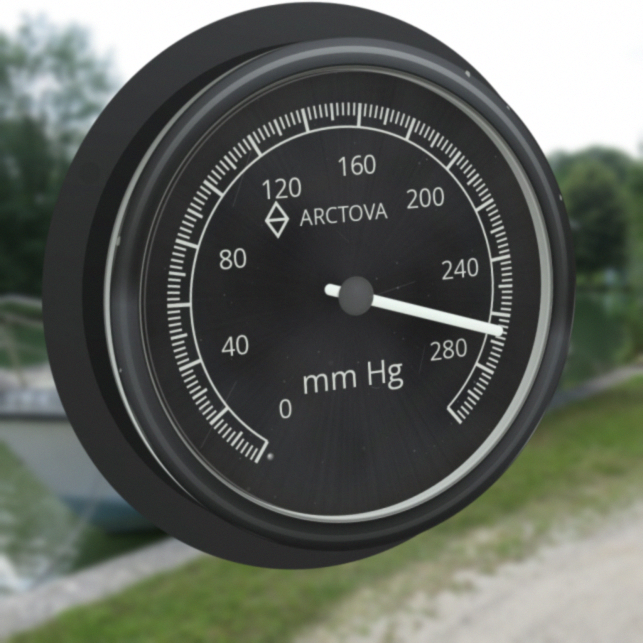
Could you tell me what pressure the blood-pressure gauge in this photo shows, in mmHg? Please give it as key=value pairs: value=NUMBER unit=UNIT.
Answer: value=266 unit=mmHg
